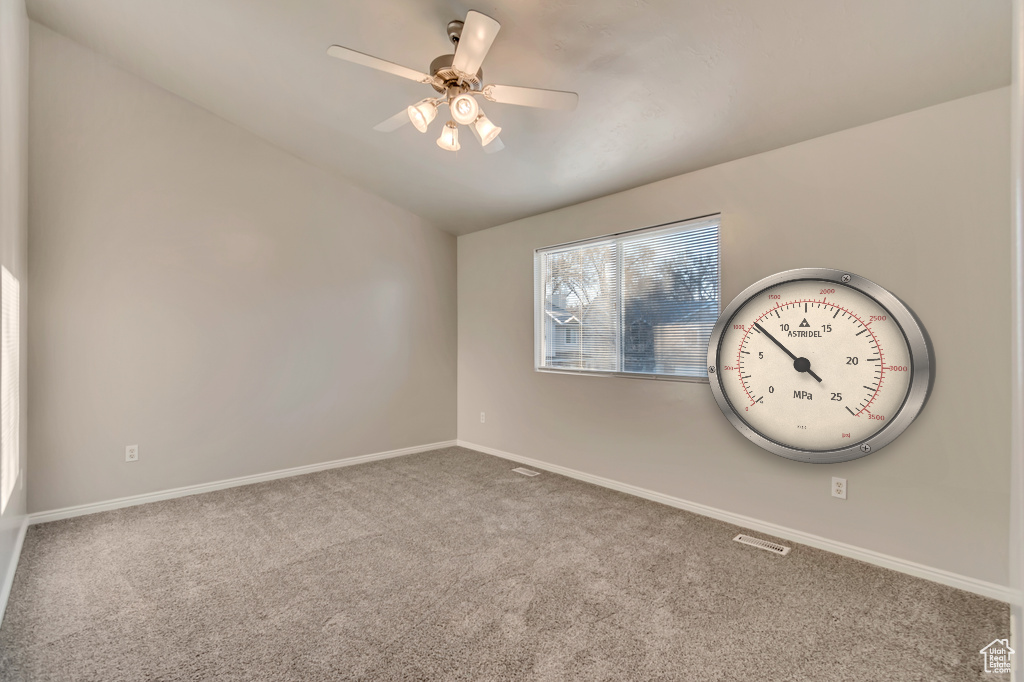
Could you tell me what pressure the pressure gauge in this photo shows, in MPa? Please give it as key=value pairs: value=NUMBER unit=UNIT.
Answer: value=8 unit=MPa
